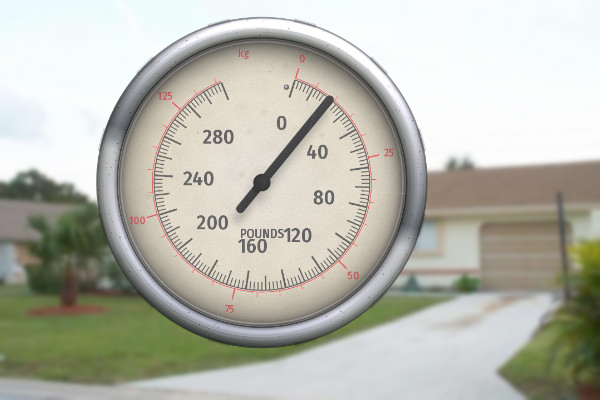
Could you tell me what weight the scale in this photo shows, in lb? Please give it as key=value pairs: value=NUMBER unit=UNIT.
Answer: value=20 unit=lb
